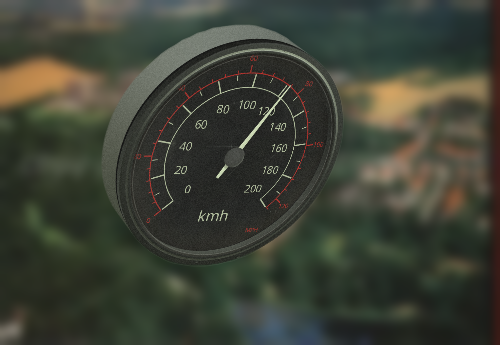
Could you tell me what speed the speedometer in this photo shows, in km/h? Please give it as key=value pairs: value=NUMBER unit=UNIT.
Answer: value=120 unit=km/h
